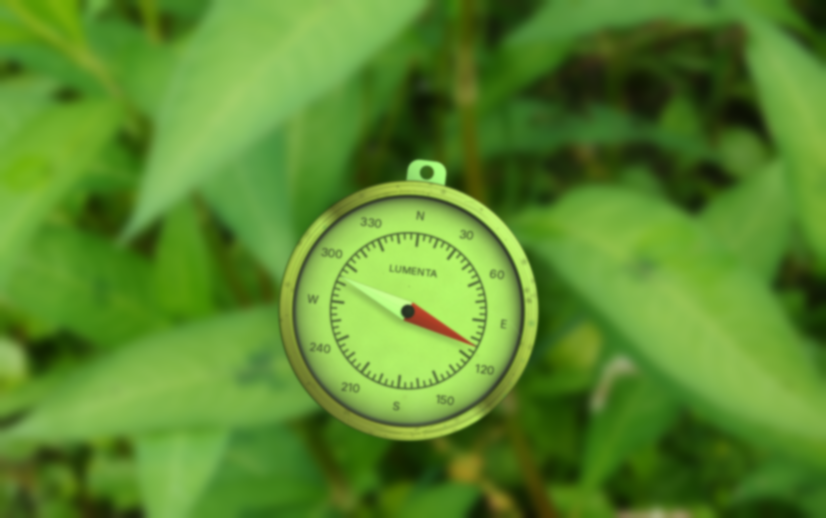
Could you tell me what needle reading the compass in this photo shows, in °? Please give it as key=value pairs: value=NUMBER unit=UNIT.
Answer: value=110 unit=°
